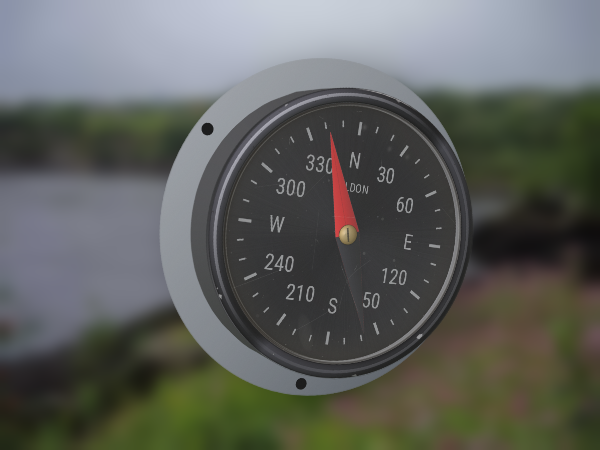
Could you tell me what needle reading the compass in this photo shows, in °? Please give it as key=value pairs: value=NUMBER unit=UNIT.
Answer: value=340 unit=°
